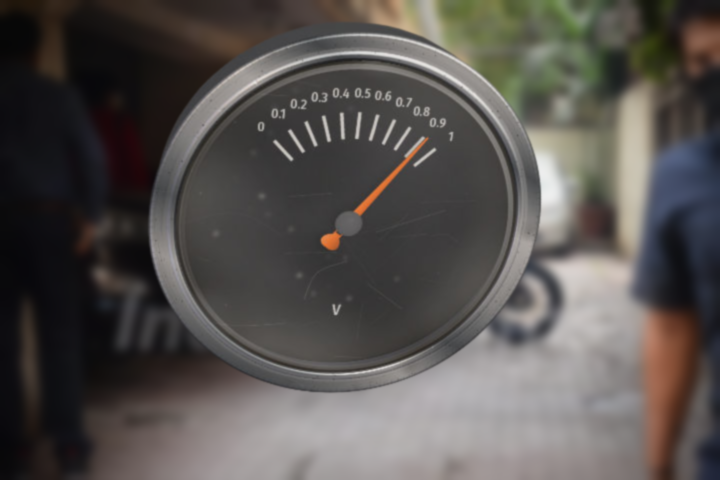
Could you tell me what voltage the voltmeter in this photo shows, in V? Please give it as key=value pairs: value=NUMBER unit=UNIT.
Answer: value=0.9 unit=V
